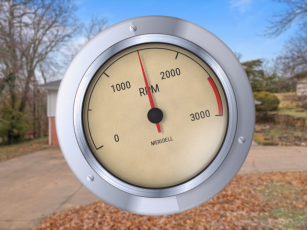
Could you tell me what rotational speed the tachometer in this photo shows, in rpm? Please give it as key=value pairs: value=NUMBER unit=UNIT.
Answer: value=1500 unit=rpm
